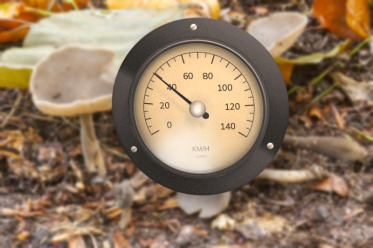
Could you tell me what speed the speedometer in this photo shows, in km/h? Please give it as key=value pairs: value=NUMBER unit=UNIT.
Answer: value=40 unit=km/h
